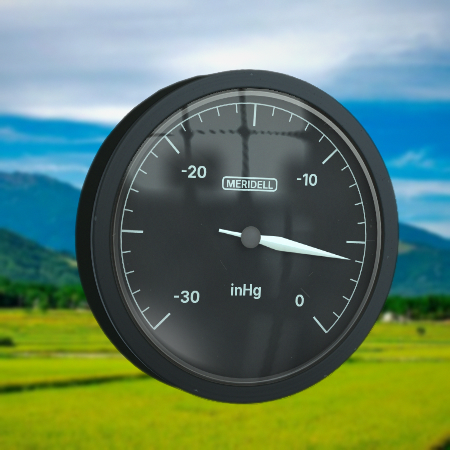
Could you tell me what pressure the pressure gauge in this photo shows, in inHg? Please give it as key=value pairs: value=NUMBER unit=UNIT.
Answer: value=-4 unit=inHg
